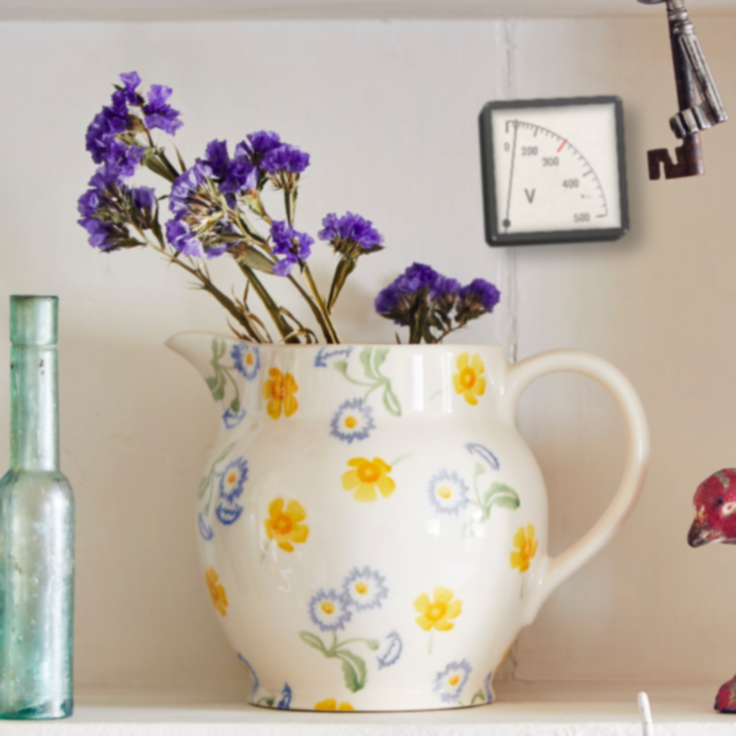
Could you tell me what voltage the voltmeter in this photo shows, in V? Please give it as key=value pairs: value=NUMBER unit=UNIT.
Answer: value=100 unit=V
